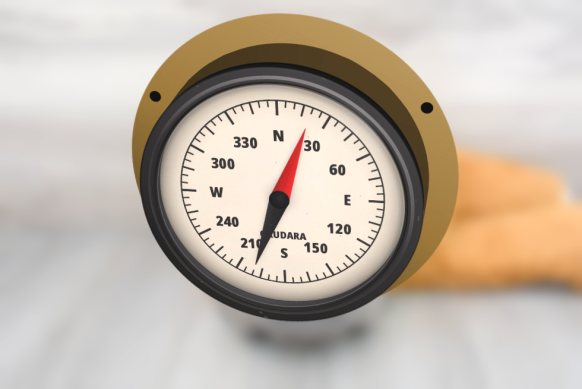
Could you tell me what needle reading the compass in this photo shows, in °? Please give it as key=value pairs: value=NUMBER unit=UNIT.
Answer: value=20 unit=°
